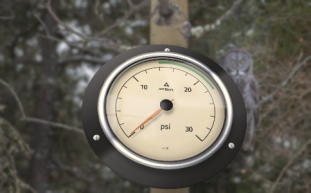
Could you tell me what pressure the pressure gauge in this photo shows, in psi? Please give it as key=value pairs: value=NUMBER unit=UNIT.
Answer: value=0 unit=psi
